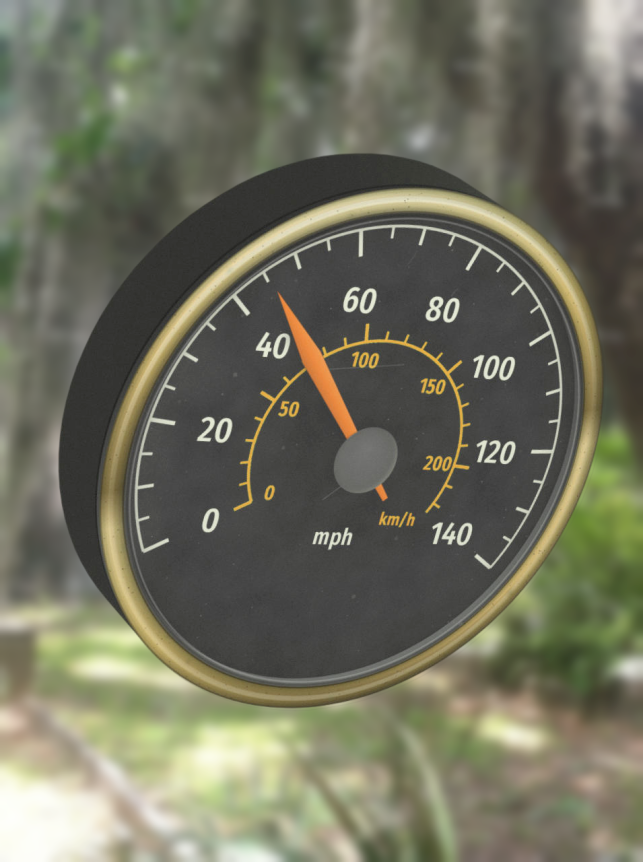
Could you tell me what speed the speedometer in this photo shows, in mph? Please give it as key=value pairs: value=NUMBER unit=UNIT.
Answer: value=45 unit=mph
